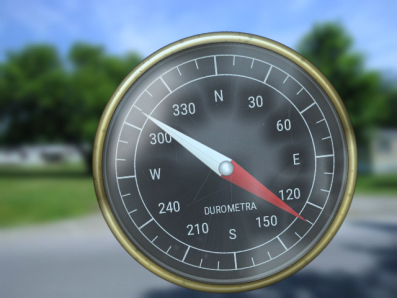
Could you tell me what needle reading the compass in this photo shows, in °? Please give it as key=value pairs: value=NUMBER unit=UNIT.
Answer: value=130 unit=°
